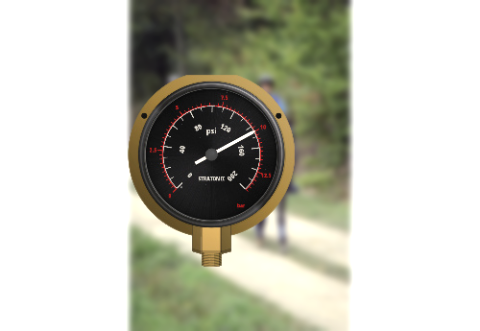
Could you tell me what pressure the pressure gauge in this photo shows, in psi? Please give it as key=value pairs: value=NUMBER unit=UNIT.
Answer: value=145 unit=psi
